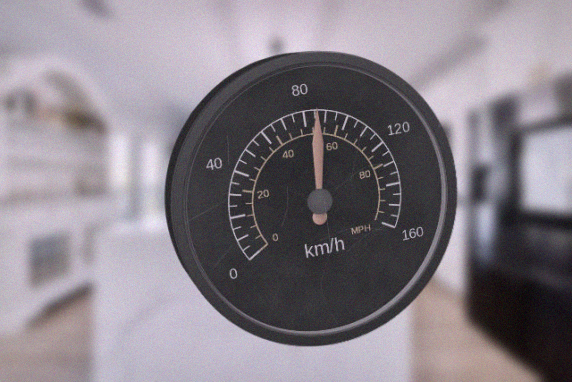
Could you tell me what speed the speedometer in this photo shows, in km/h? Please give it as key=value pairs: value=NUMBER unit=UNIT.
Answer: value=85 unit=km/h
